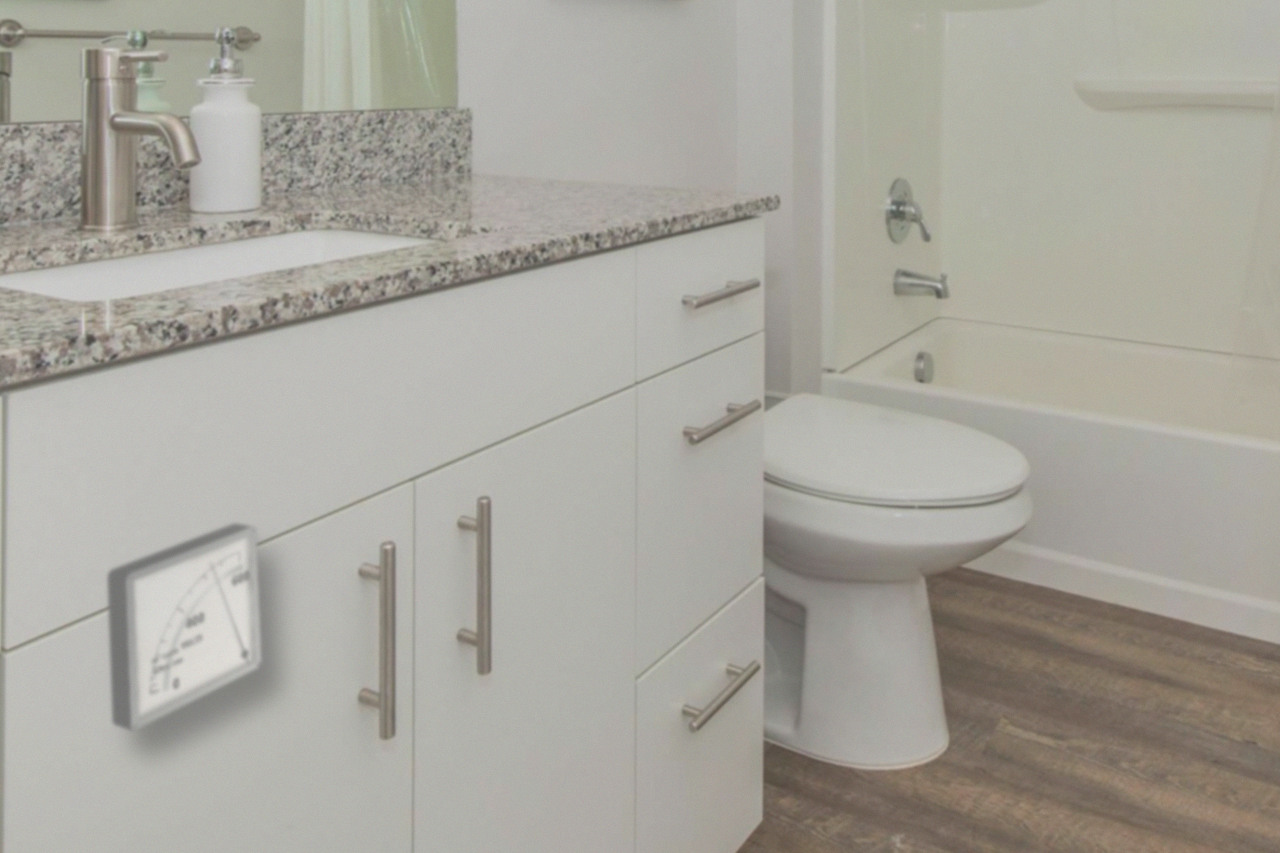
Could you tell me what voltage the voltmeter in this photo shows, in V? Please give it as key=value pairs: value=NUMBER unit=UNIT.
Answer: value=525 unit=V
